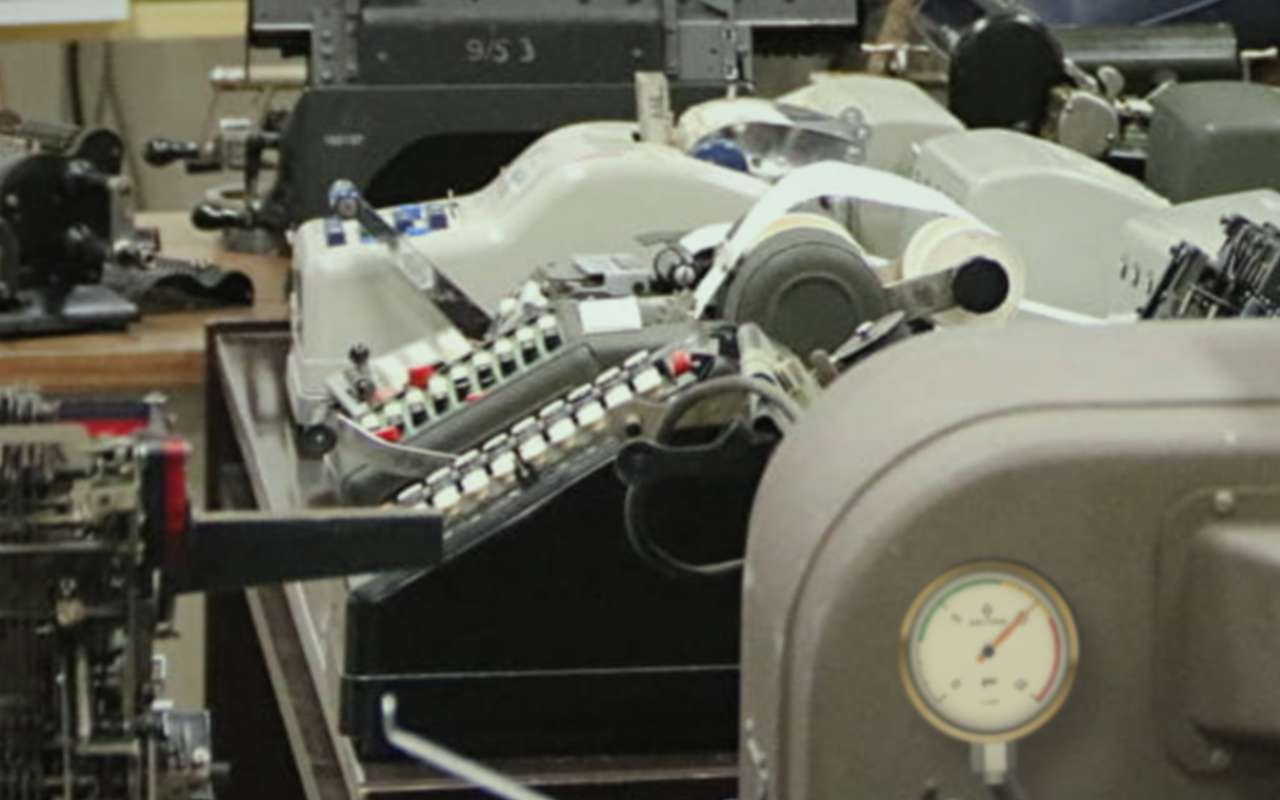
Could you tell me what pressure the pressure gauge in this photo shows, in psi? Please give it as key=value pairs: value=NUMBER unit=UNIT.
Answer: value=10 unit=psi
